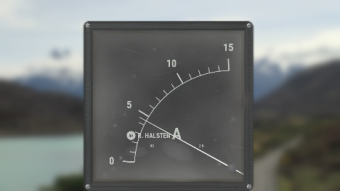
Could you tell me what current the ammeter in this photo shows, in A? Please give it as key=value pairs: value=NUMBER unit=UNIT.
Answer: value=4.5 unit=A
